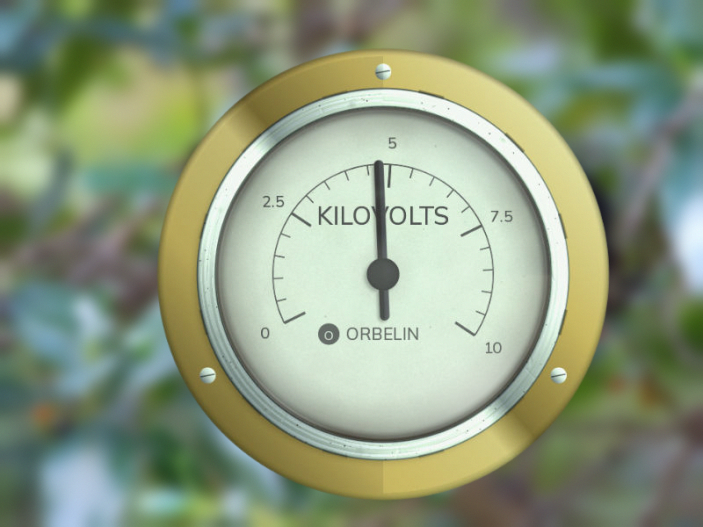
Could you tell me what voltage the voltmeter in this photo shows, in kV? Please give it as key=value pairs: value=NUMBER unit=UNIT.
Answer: value=4.75 unit=kV
